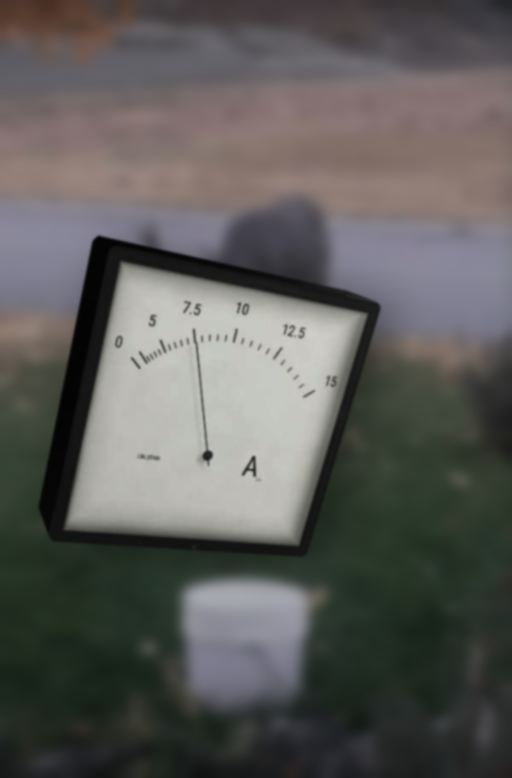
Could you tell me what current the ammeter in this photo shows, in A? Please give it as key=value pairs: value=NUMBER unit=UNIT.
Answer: value=7.5 unit=A
